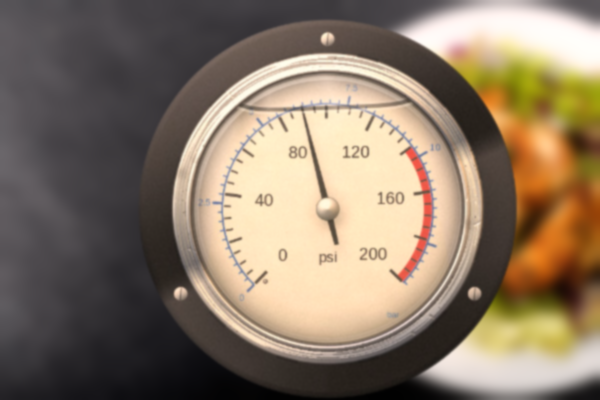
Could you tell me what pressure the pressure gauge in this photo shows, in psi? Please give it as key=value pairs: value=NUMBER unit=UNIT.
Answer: value=90 unit=psi
